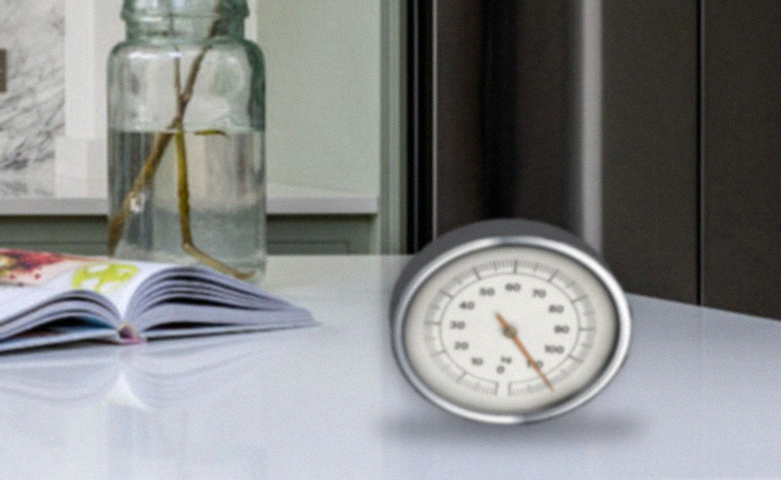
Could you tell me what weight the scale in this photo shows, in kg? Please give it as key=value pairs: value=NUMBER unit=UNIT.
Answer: value=110 unit=kg
